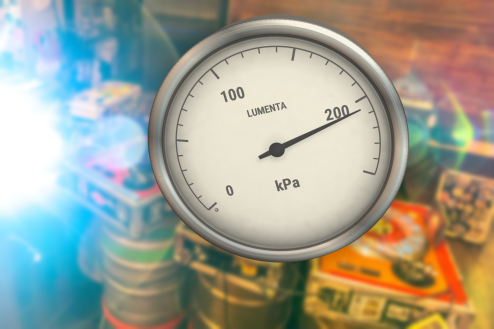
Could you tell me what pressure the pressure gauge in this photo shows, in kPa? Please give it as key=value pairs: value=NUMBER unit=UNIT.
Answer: value=205 unit=kPa
